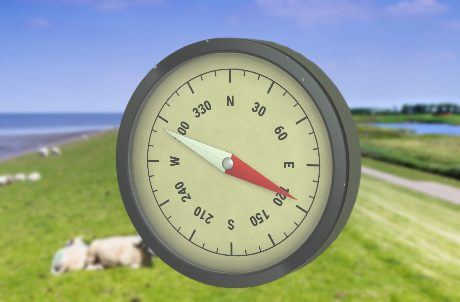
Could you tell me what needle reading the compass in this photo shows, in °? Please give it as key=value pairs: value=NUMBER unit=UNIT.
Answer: value=115 unit=°
